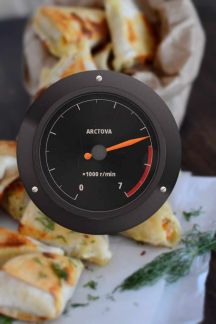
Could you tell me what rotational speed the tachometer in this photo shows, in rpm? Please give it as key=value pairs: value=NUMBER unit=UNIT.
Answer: value=5250 unit=rpm
